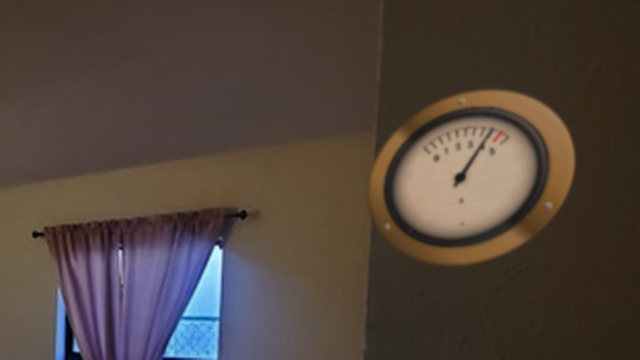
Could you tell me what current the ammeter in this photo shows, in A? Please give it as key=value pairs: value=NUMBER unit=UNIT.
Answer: value=4 unit=A
